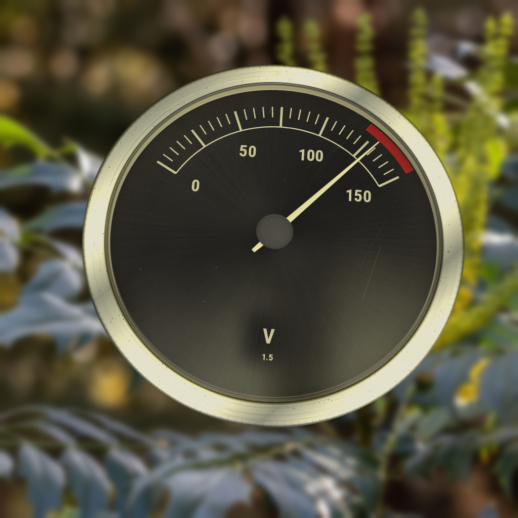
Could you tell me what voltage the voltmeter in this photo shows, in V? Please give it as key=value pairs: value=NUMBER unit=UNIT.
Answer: value=130 unit=V
